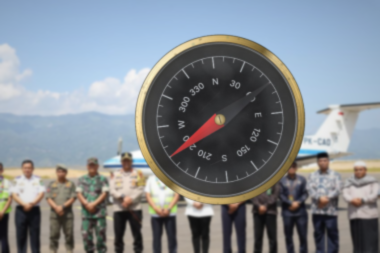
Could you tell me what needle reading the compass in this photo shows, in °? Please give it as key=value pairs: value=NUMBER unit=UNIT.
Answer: value=240 unit=°
